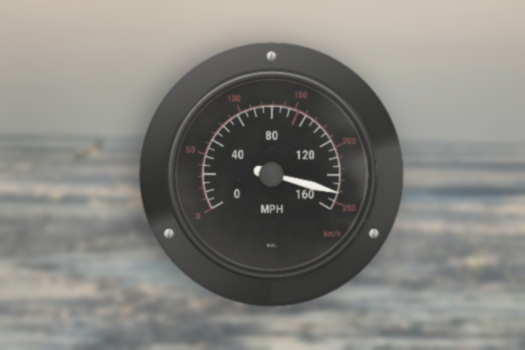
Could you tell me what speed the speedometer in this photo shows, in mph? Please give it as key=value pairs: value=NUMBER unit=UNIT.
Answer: value=150 unit=mph
